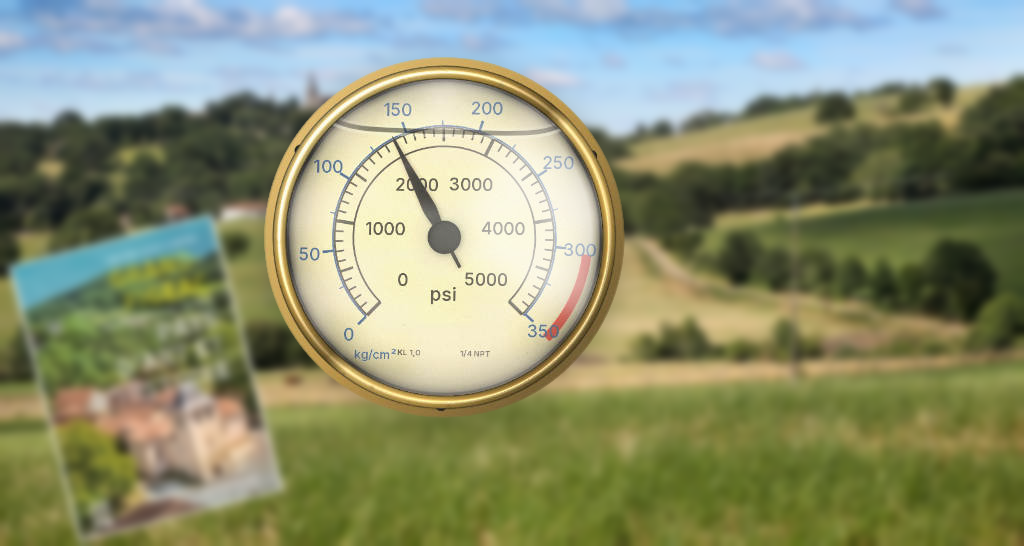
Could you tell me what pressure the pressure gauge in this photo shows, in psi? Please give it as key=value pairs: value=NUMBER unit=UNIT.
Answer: value=2000 unit=psi
